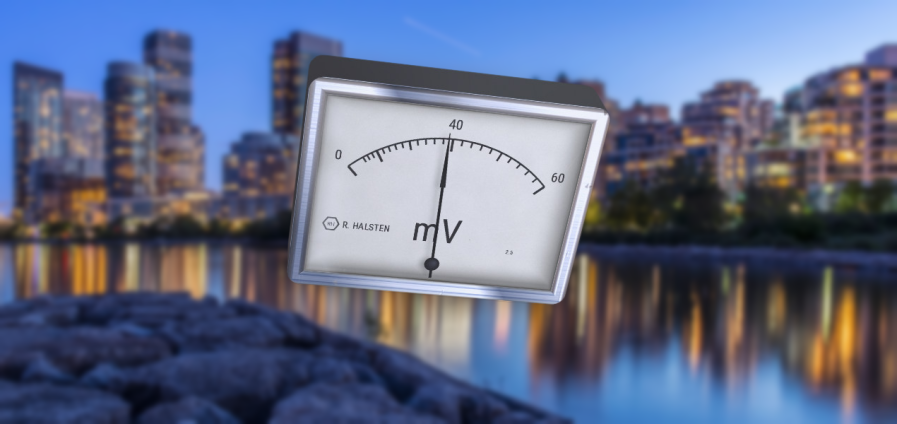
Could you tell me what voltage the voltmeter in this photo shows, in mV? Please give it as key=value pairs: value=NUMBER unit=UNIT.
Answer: value=39 unit=mV
